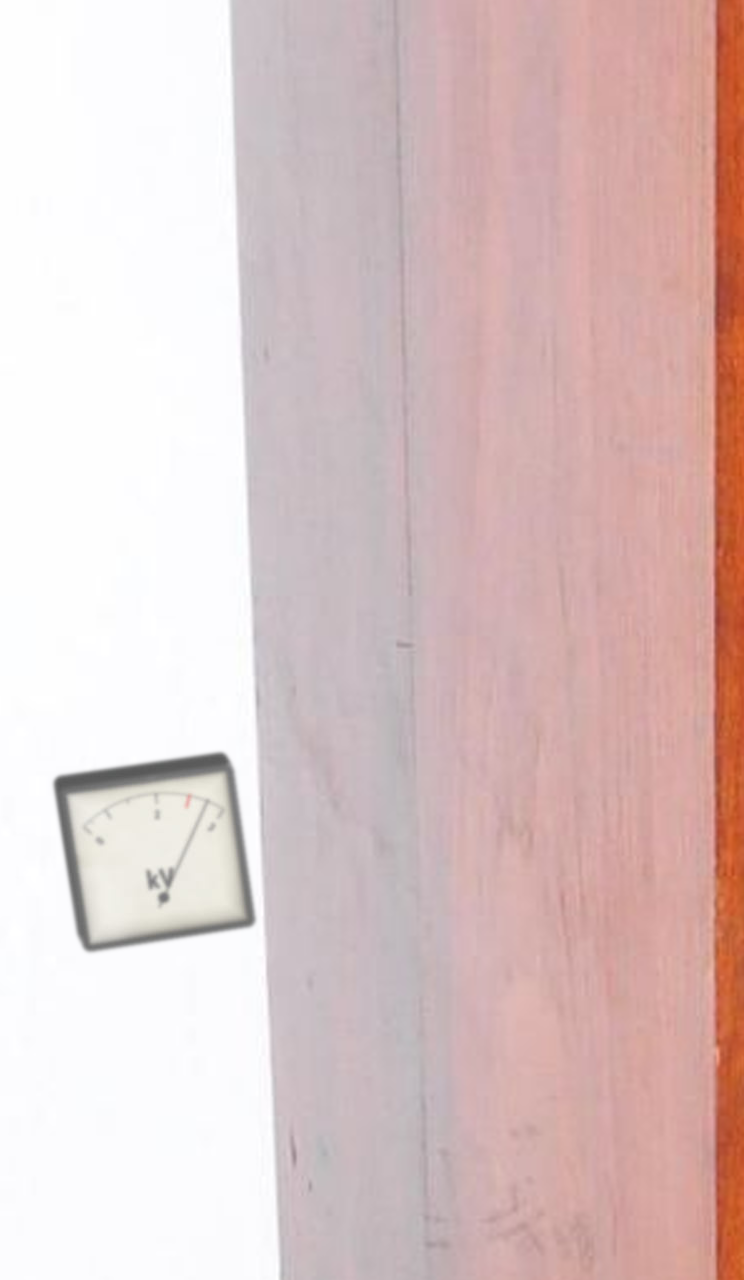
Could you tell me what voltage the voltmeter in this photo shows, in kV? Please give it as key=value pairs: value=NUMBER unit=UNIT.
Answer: value=2.75 unit=kV
